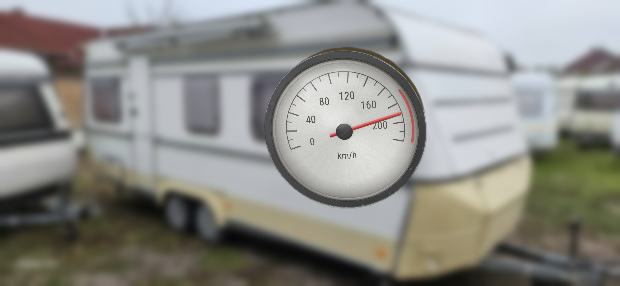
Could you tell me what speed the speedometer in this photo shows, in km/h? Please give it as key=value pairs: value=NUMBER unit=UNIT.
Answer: value=190 unit=km/h
